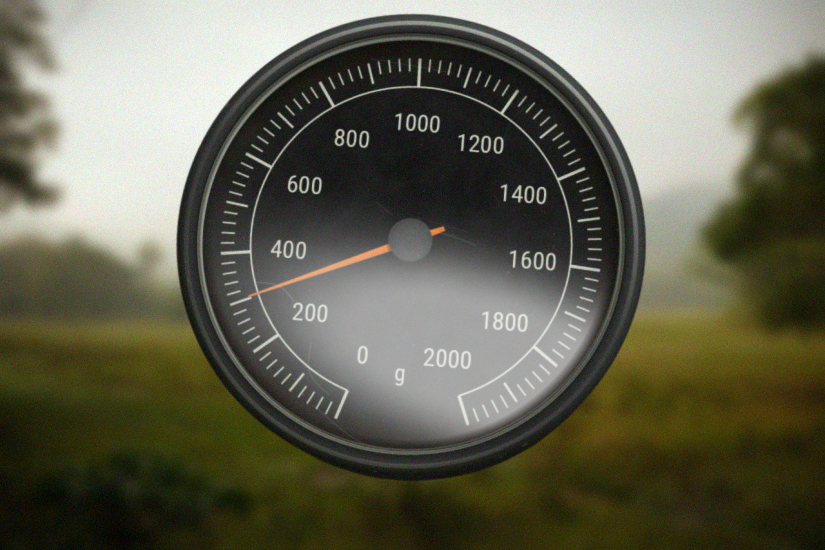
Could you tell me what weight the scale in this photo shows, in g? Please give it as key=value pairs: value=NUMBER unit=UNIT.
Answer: value=300 unit=g
